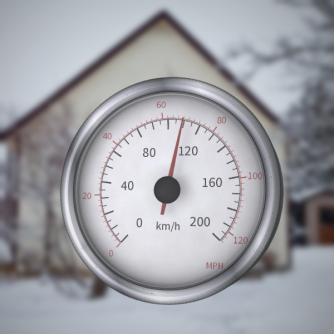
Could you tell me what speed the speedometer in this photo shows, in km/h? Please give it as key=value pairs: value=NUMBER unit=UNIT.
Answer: value=110 unit=km/h
